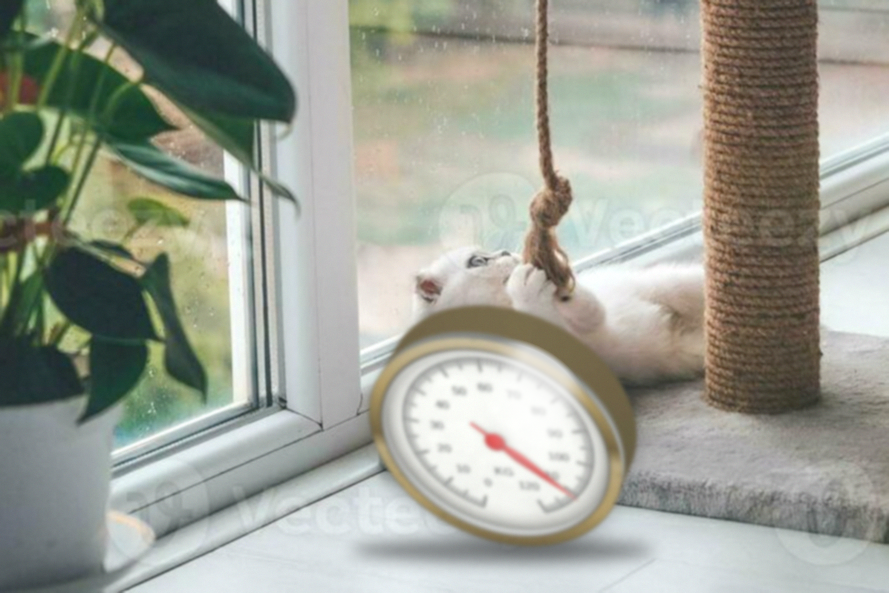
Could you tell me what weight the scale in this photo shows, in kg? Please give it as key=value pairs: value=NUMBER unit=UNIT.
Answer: value=110 unit=kg
